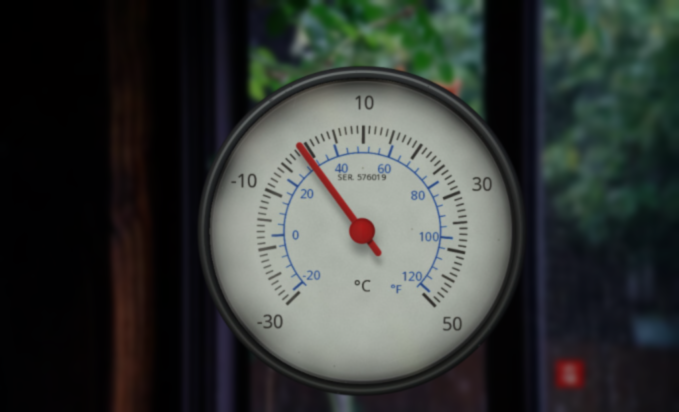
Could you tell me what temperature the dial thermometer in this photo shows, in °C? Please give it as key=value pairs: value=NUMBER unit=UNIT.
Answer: value=-1 unit=°C
